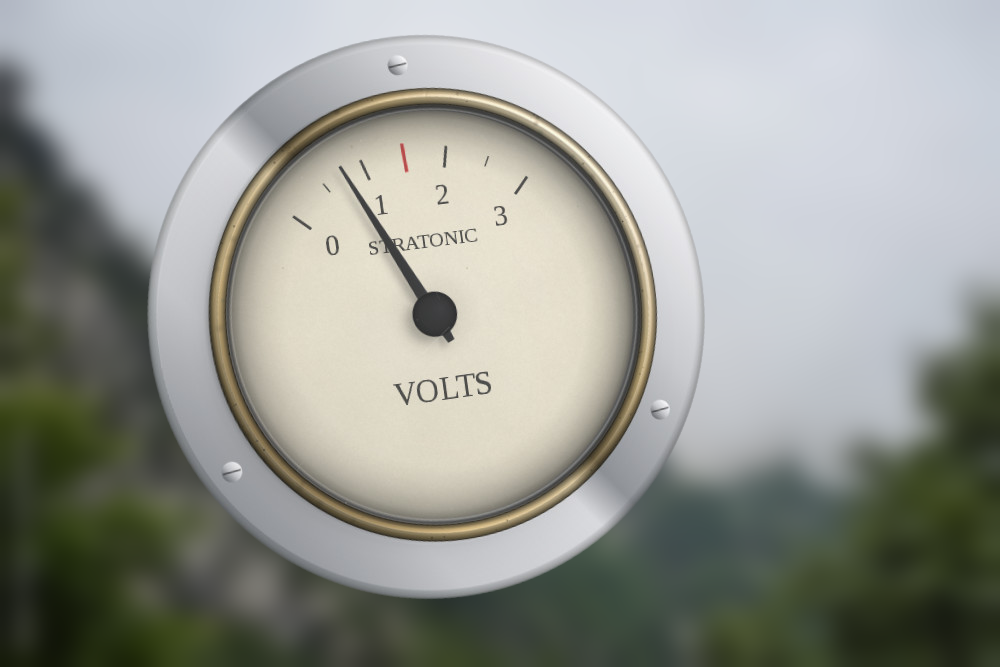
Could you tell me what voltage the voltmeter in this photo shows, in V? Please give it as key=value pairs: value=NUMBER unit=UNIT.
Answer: value=0.75 unit=V
